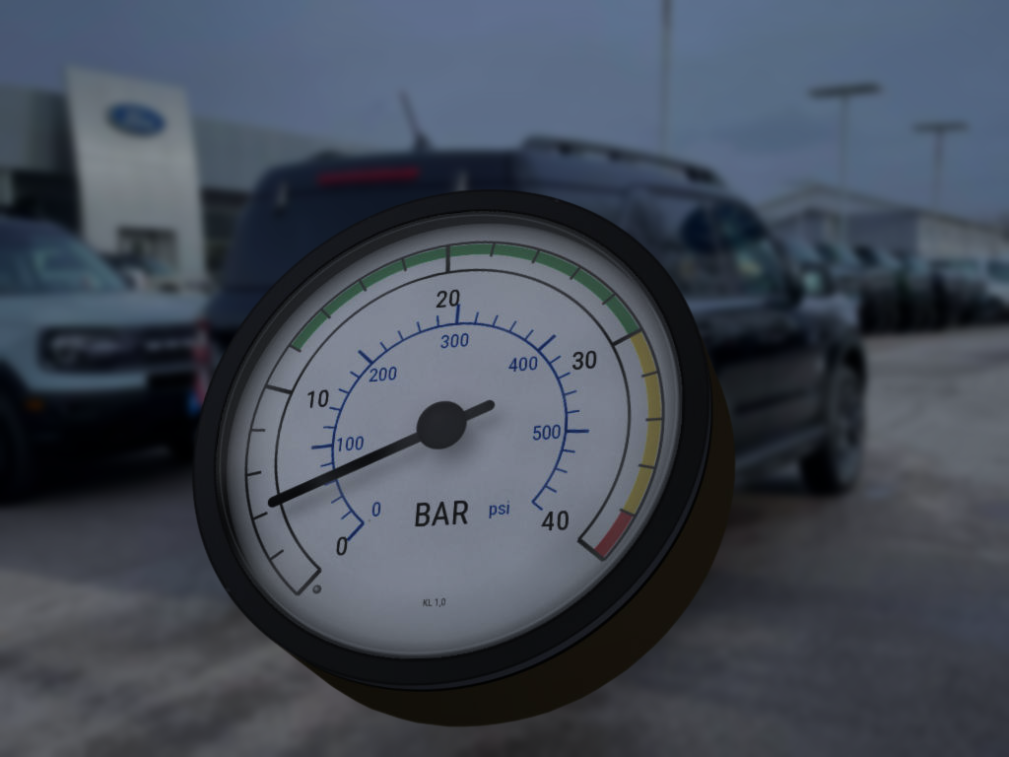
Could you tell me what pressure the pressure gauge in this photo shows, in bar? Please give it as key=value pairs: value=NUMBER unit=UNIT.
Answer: value=4 unit=bar
